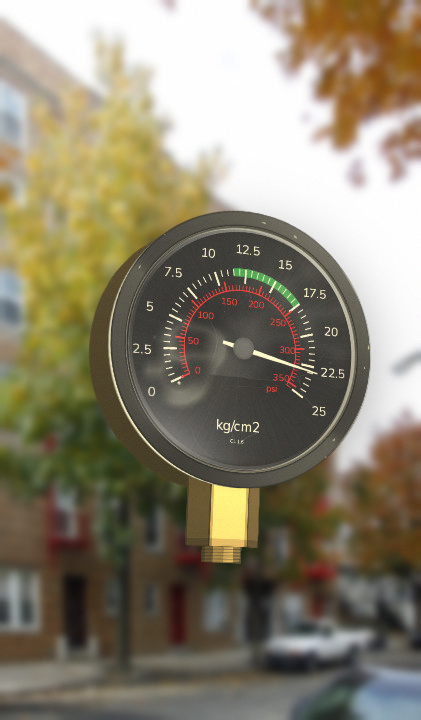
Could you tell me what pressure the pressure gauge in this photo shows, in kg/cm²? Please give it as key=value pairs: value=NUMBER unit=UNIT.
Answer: value=23 unit=kg/cm²
